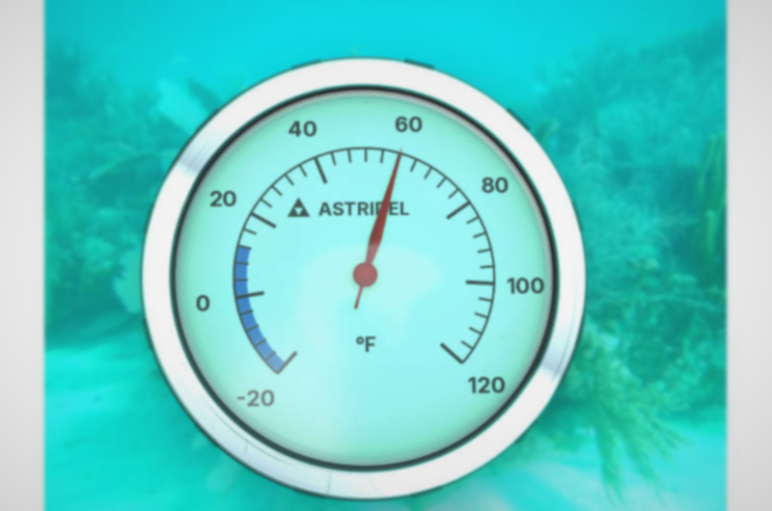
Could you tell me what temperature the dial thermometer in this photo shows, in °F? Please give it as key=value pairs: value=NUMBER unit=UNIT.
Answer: value=60 unit=°F
